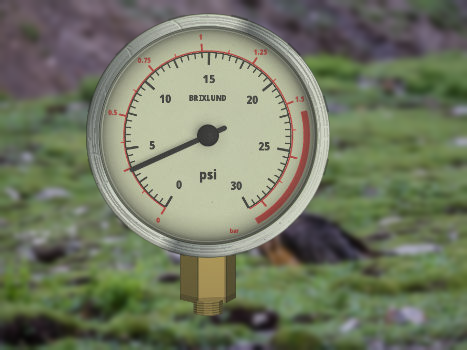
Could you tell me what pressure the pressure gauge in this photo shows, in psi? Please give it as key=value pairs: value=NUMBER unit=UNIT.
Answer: value=3.5 unit=psi
